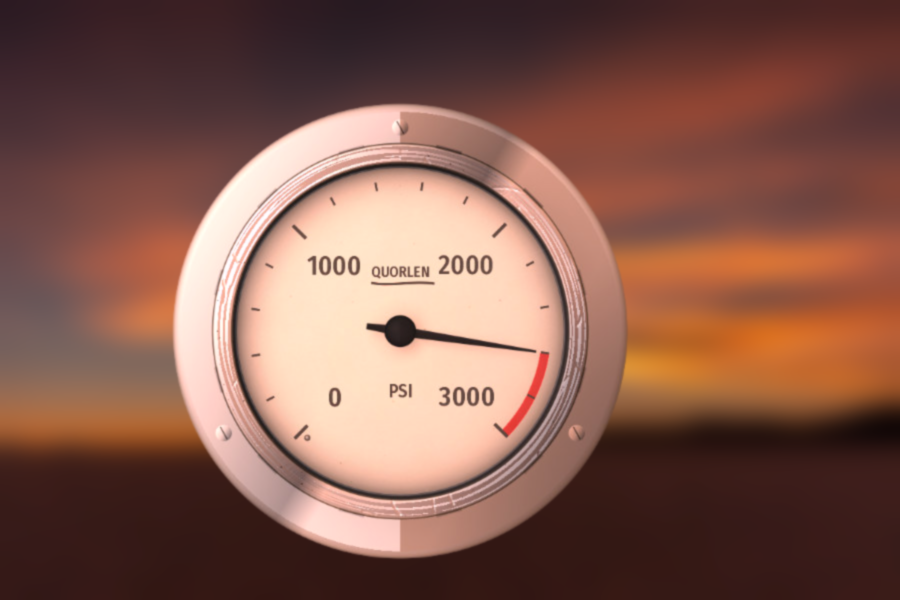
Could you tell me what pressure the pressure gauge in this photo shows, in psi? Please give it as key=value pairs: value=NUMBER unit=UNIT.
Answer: value=2600 unit=psi
